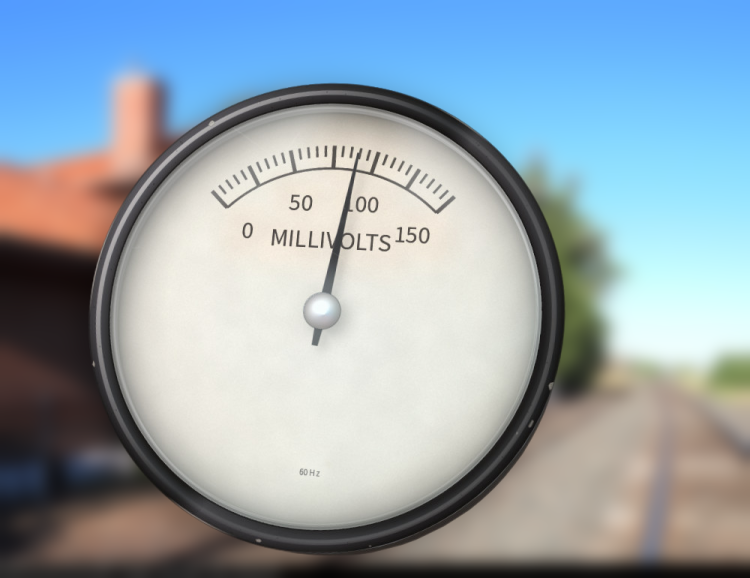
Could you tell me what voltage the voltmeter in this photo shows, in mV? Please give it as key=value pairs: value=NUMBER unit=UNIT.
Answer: value=90 unit=mV
